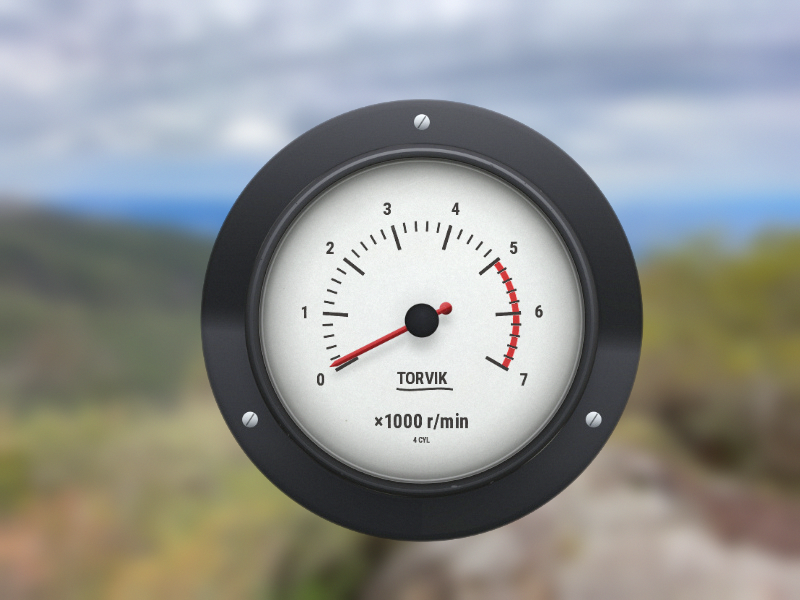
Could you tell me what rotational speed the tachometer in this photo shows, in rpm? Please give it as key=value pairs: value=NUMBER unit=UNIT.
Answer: value=100 unit=rpm
